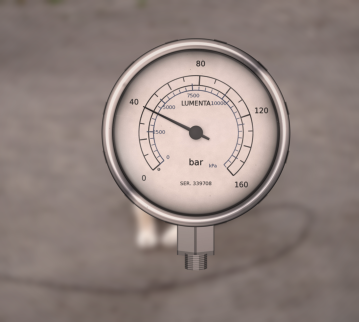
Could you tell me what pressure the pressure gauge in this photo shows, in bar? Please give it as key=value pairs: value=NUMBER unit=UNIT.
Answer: value=40 unit=bar
